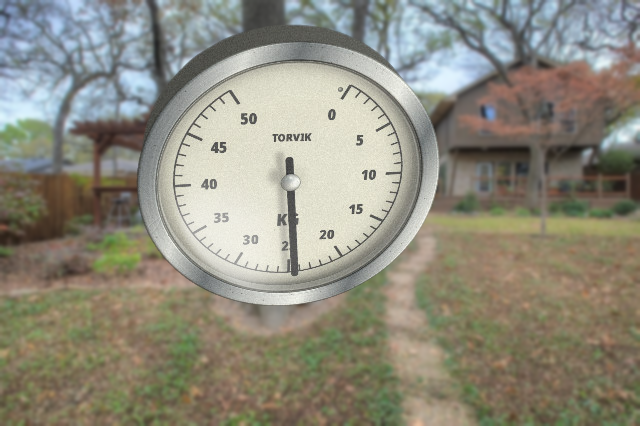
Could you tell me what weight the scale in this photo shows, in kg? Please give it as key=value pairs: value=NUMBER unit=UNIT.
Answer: value=24.5 unit=kg
